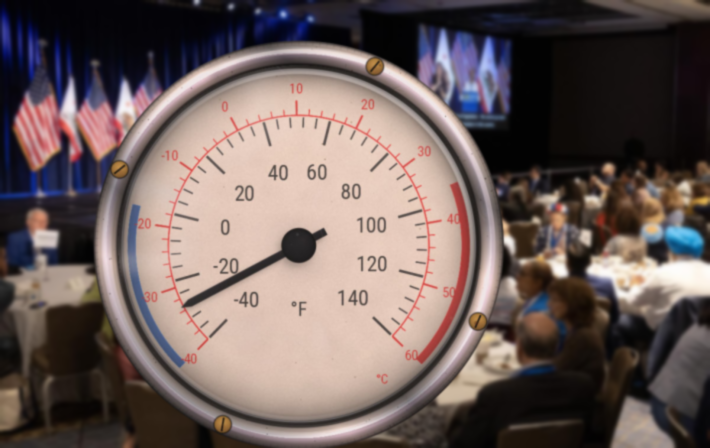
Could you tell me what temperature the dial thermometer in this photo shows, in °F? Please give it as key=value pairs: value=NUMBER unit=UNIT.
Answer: value=-28 unit=°F
